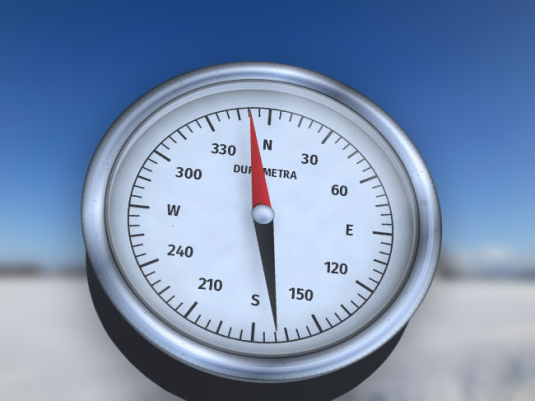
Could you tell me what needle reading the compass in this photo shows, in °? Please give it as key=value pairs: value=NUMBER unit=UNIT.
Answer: value=350 unit=°
